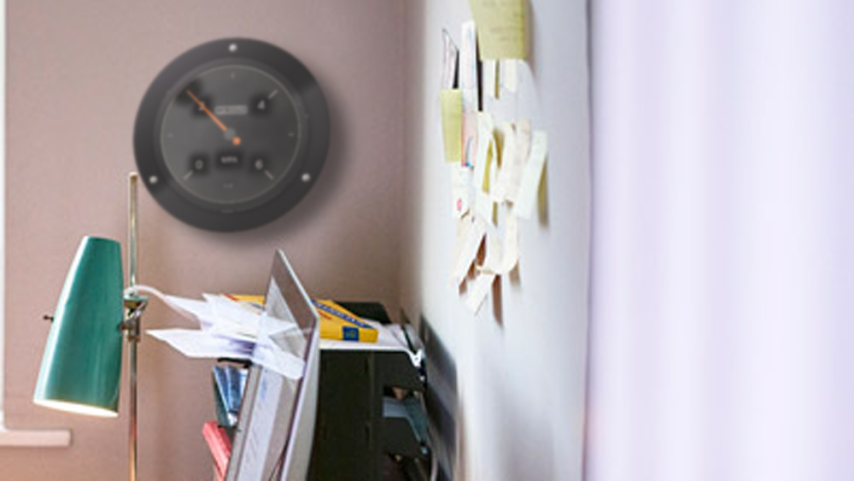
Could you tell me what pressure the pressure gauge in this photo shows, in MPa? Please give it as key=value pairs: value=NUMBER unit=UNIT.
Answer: value=2 unit=MPa
